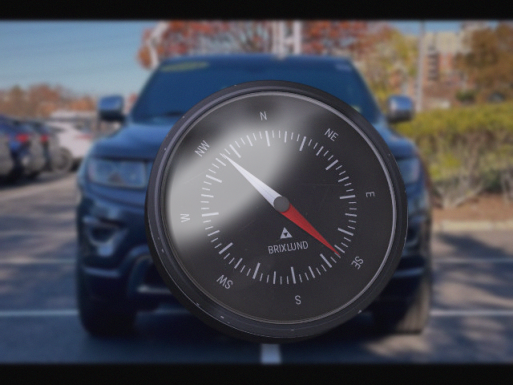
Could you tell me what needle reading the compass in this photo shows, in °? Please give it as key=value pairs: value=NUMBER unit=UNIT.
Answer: value=140 unit=°
